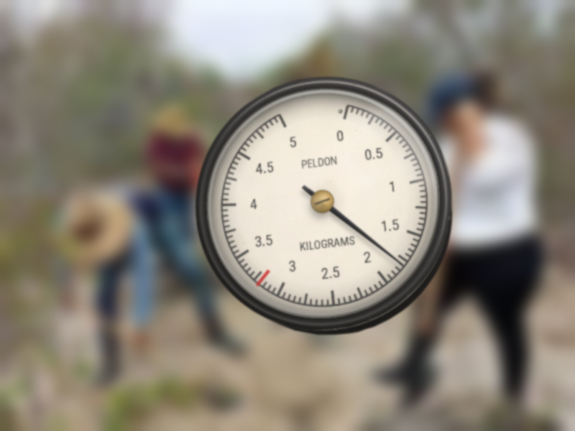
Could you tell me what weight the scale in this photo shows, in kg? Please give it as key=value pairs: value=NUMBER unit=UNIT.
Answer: value=1.8 unit=kg
